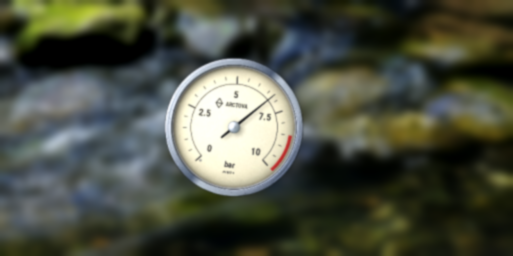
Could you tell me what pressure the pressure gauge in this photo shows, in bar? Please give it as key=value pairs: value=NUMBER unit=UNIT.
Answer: value=6.75 unit=bar
